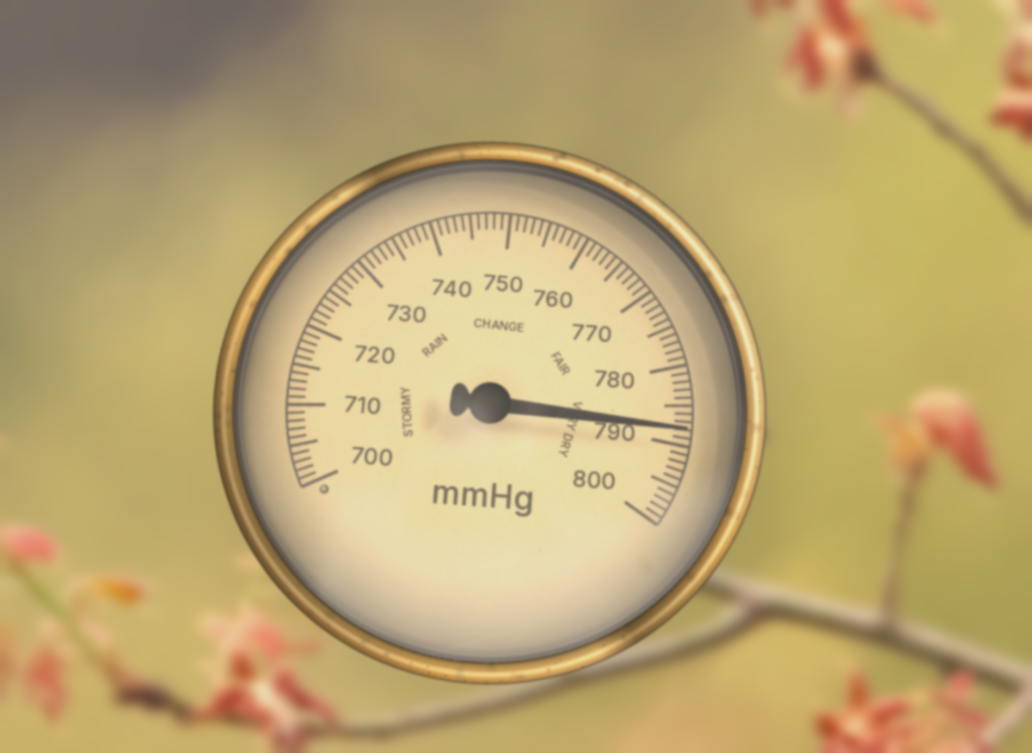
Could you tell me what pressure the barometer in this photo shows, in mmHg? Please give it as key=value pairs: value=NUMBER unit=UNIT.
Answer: value=788 unit=mmHg
